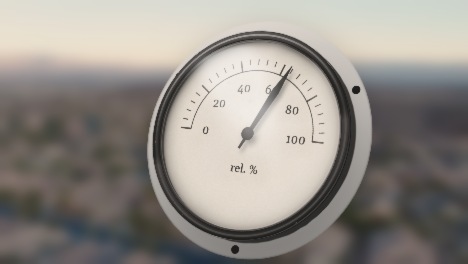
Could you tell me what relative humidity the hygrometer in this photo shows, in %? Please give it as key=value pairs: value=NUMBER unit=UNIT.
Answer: value=64 unit=%
